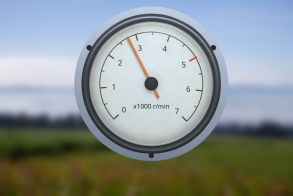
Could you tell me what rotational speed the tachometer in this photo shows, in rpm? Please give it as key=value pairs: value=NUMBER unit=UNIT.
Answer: value=2750 unit=rpm
